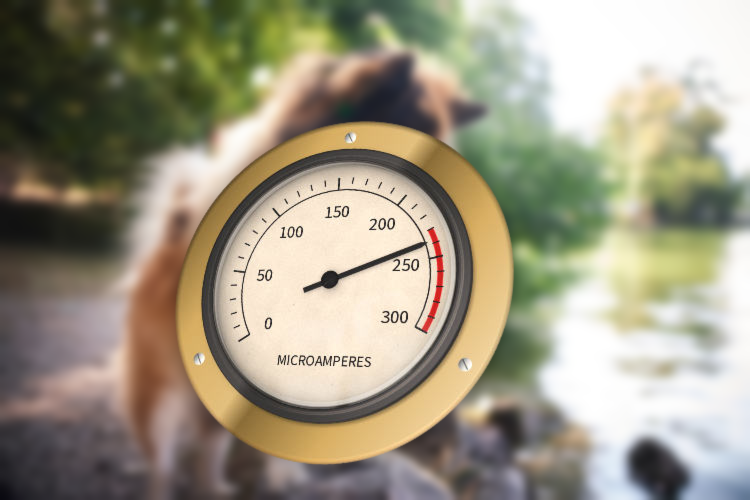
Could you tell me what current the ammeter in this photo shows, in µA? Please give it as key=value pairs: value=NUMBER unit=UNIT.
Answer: value=240 unit=µA
